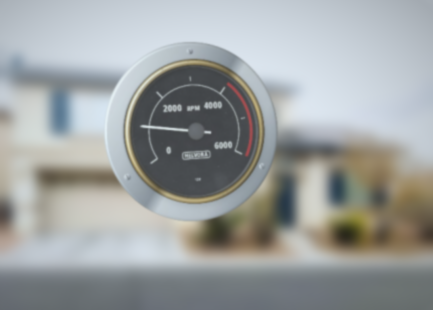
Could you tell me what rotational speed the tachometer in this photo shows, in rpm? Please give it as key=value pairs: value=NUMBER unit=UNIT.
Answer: value=1000 unit=rpm
